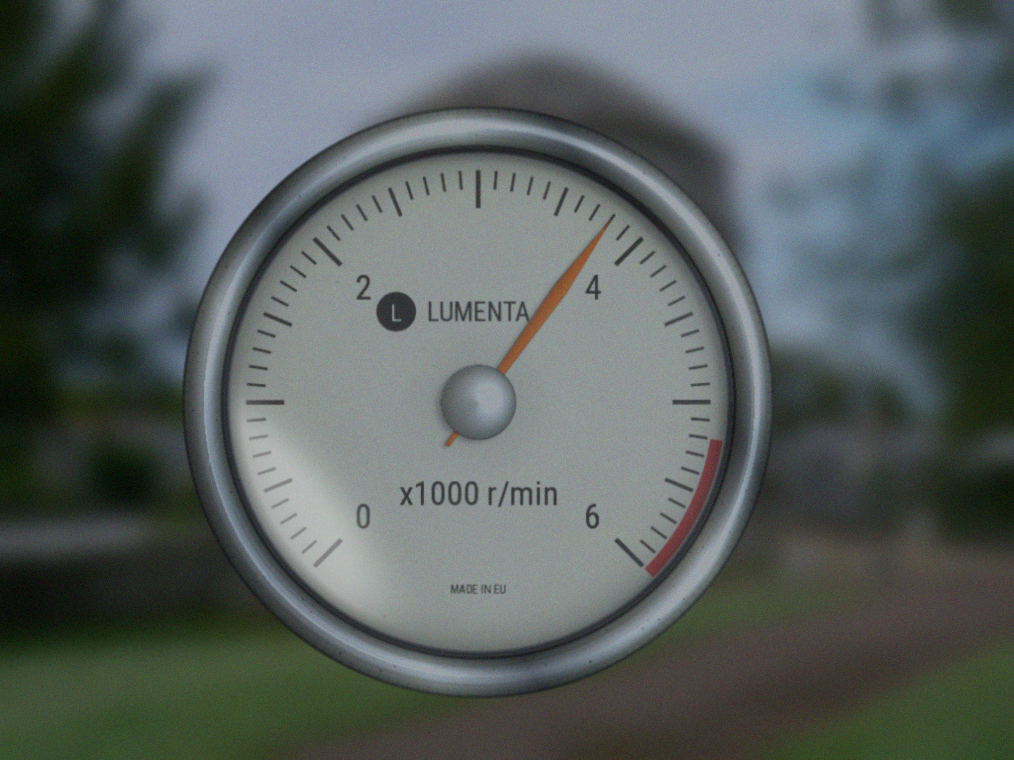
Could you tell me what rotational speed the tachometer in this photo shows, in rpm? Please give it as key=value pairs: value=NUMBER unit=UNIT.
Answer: value=3800 unit=rpm
